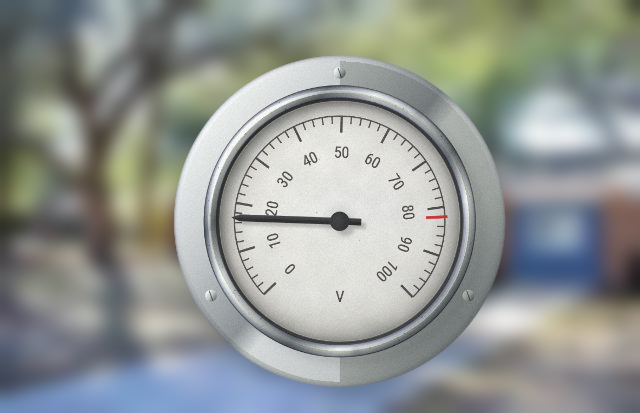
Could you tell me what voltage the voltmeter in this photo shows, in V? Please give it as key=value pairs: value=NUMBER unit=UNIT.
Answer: value=17 unit=V
